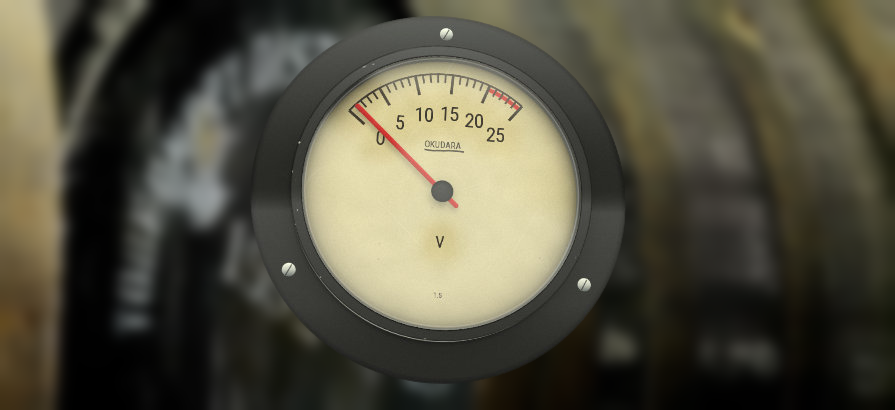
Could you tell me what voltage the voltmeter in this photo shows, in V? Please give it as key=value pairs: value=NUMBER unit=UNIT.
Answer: value=1 unit=V
